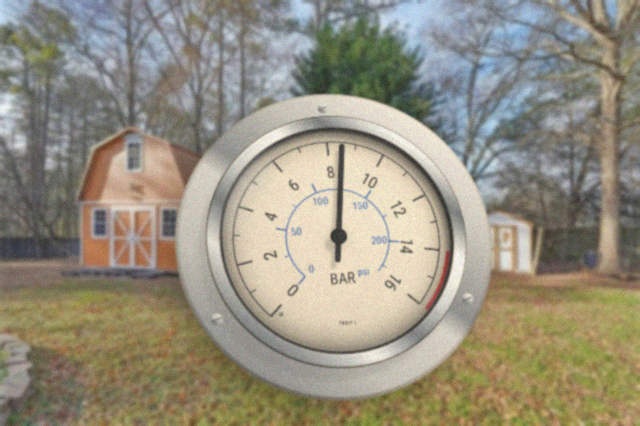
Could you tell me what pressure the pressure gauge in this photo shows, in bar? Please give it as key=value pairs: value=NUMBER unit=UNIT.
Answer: value=8.5 unit=bar
